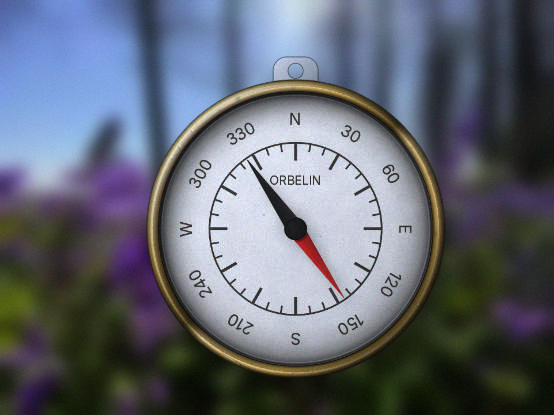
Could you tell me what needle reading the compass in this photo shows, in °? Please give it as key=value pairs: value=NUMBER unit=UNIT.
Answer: value=145 unit=°
